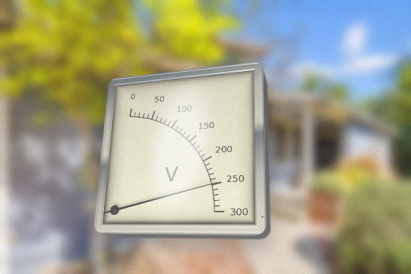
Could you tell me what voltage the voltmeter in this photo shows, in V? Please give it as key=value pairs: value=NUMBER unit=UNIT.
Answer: value=250 unit=V
